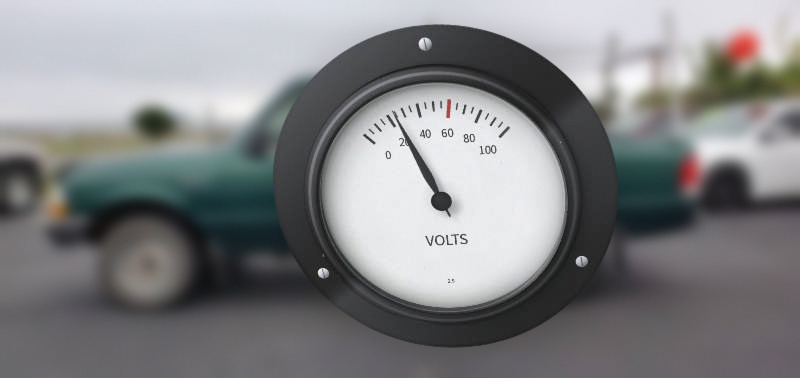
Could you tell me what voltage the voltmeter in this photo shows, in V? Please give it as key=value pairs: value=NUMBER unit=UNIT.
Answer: value=25 unit=V
